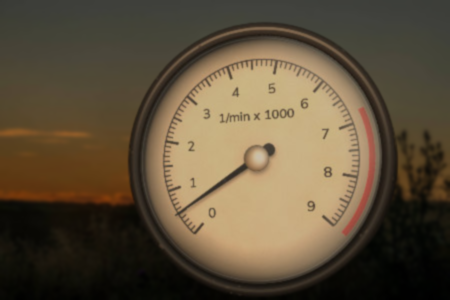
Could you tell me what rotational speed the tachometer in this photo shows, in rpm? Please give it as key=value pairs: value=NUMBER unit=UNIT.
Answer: value=500 unit=rpm
